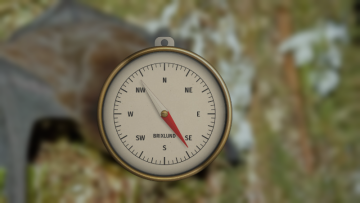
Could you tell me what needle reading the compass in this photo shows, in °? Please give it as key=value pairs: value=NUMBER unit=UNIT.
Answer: value=145 unit=°
